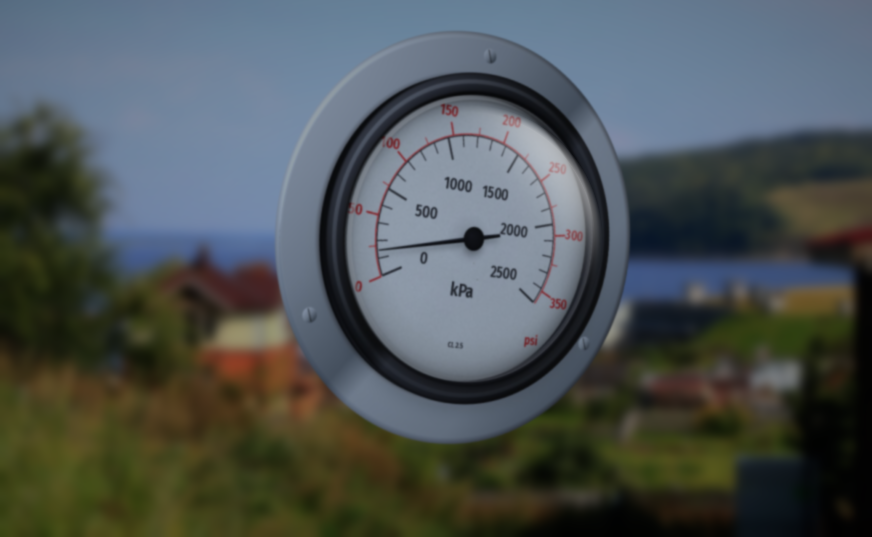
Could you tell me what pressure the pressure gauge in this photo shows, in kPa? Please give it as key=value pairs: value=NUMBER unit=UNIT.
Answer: value=150 unit=kPa
